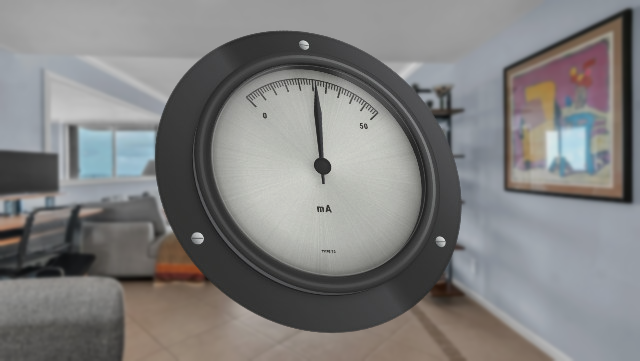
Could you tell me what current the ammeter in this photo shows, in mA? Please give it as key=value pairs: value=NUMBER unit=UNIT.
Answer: value=25 unit=mA
